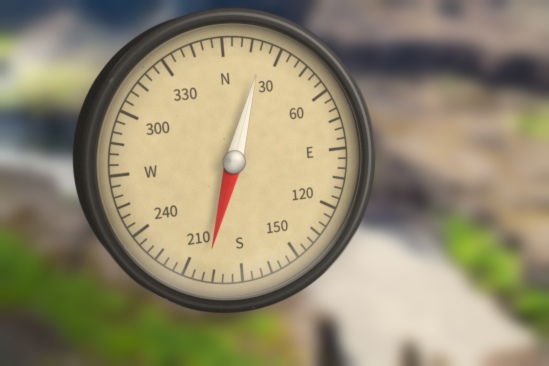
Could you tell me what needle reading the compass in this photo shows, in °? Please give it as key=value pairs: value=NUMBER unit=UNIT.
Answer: value=200 unit=°
